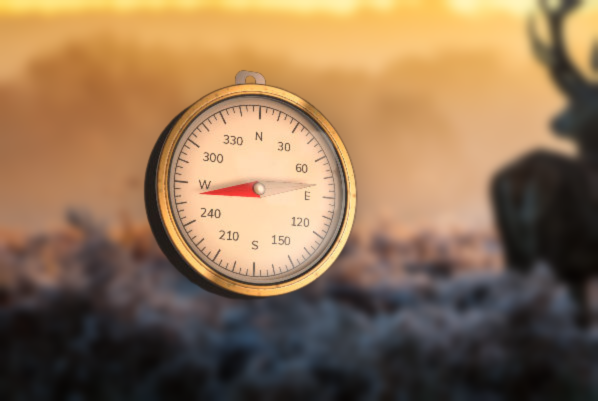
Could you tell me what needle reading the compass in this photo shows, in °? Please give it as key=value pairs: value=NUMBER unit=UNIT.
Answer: value=260 unit=°
